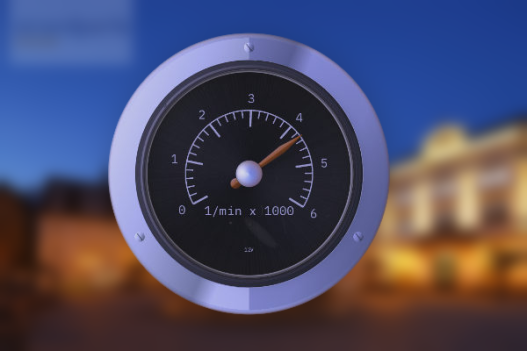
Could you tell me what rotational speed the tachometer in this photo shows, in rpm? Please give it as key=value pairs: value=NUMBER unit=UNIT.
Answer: value=4300 unit=rpm
